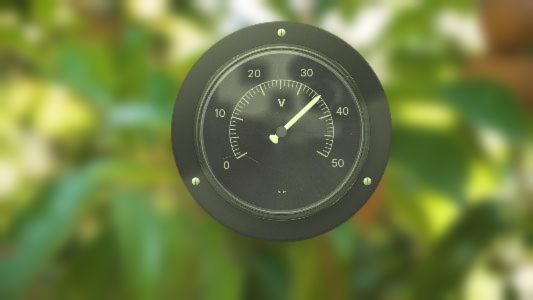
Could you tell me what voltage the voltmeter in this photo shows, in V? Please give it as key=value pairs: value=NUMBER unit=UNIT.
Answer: value=35 unit=V
